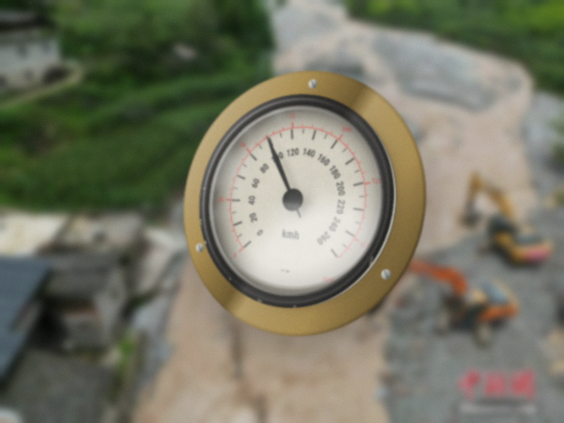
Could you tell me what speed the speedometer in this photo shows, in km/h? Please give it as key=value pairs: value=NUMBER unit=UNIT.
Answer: value=100 unit=km/h
